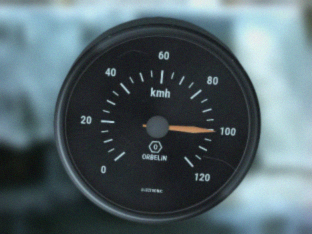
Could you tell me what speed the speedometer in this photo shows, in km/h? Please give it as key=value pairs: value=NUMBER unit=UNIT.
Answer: value=100 unit=km/h
